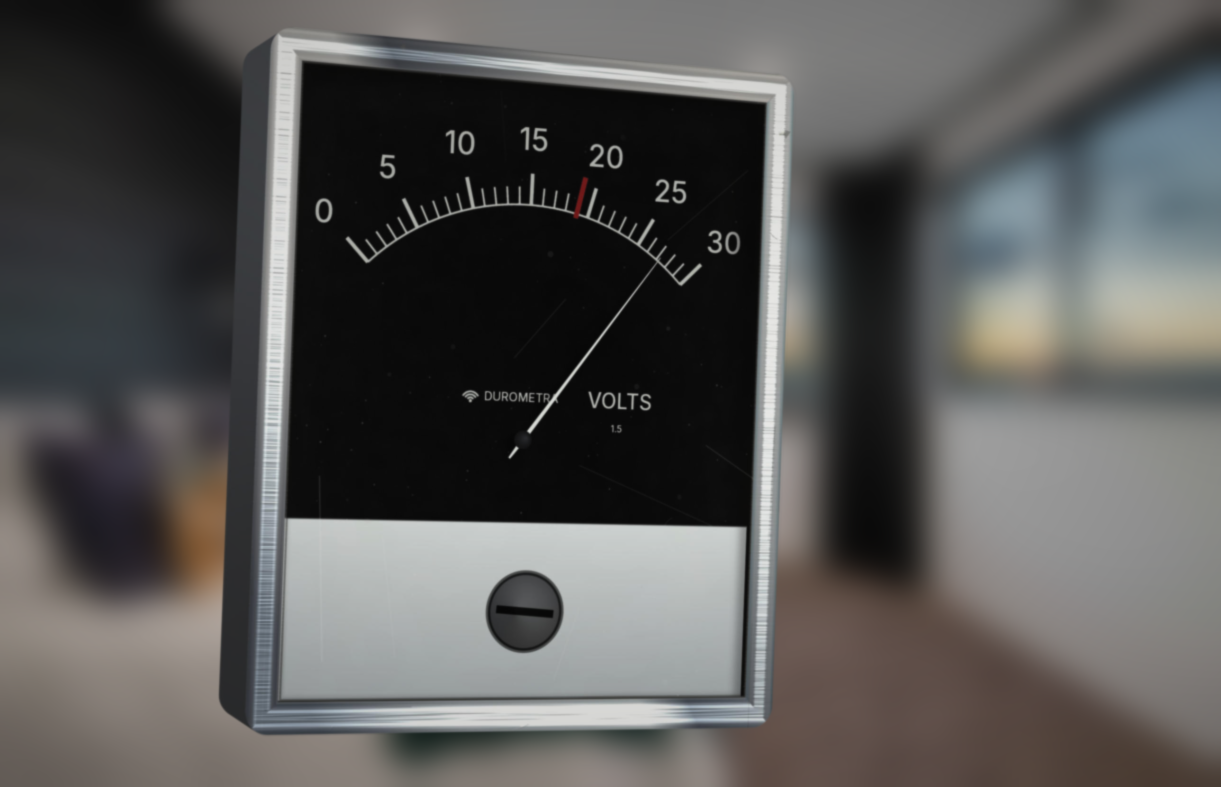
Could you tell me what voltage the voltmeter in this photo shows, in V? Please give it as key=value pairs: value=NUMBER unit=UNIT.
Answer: value=27 unit=V
